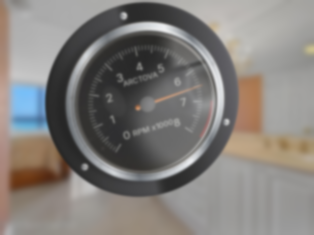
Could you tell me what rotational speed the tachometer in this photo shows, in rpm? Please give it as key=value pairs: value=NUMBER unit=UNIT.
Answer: value=6500 unit=rpm
